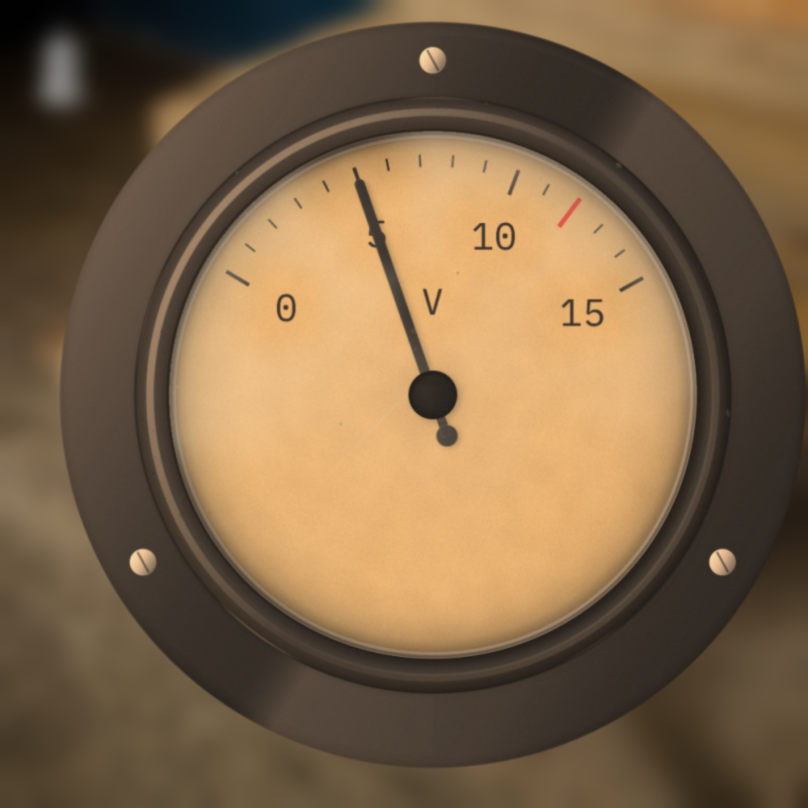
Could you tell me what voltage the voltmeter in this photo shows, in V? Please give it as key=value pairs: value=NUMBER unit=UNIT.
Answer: value=5 unit=V
